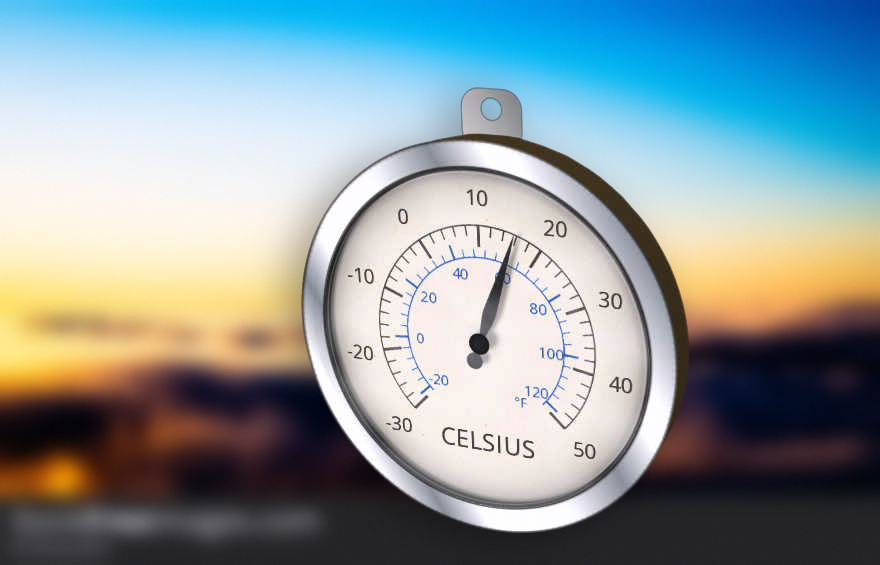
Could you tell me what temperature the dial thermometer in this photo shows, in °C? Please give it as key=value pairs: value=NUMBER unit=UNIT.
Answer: value=16 unit=°C
